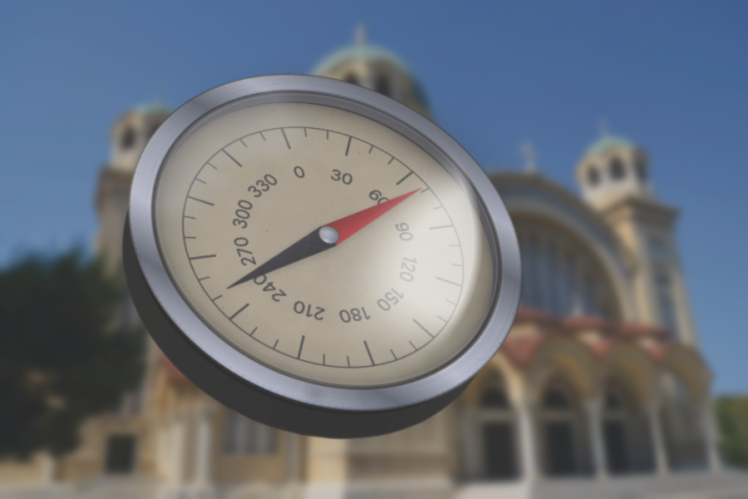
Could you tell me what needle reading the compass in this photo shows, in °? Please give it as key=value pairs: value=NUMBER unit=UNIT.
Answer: value=70 unit=°
